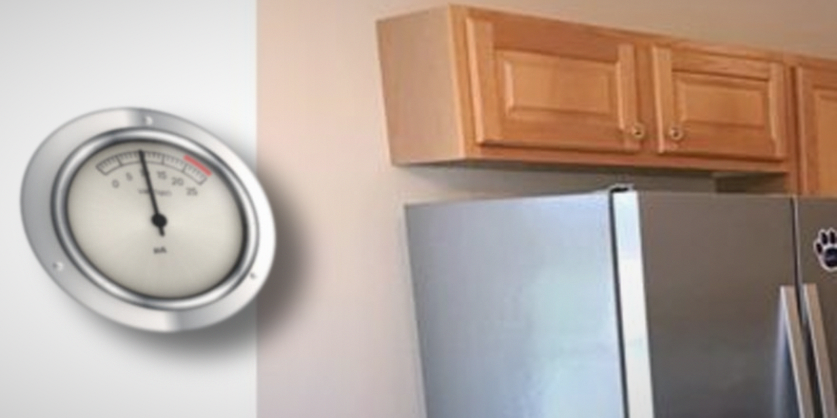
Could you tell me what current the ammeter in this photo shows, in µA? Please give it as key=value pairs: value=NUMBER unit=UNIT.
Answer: value=10 unit=µA
